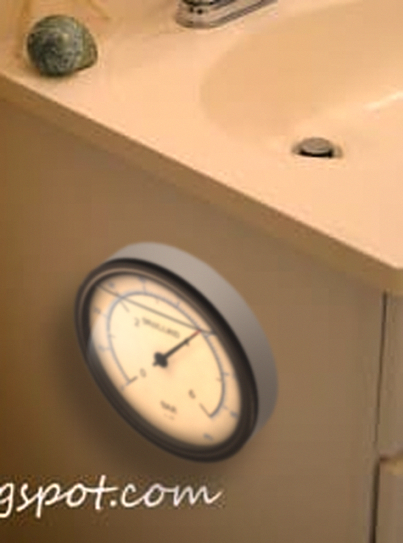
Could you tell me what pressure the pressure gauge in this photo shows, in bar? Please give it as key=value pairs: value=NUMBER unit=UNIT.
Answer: value=4 unit=bar
